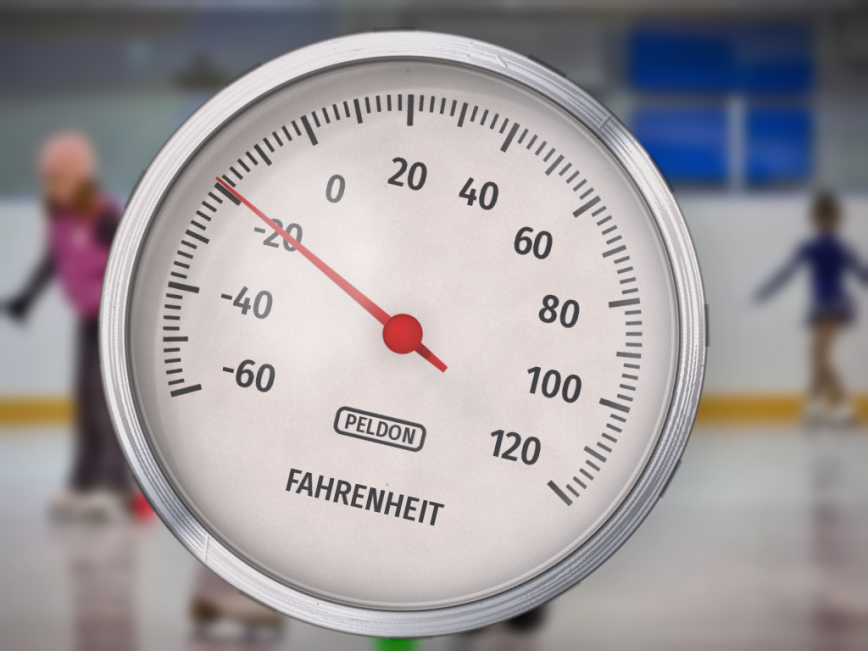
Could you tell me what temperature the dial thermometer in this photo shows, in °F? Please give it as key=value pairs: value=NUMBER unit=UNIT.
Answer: value=-19 unit=°F
